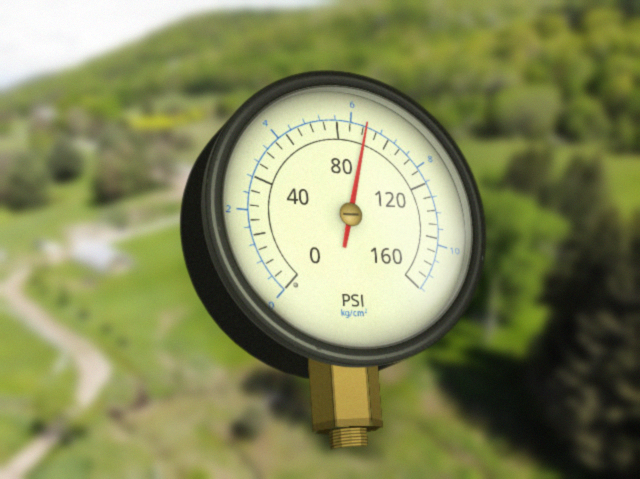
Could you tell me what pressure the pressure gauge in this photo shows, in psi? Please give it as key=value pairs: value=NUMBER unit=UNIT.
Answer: value=90 unit=psi
